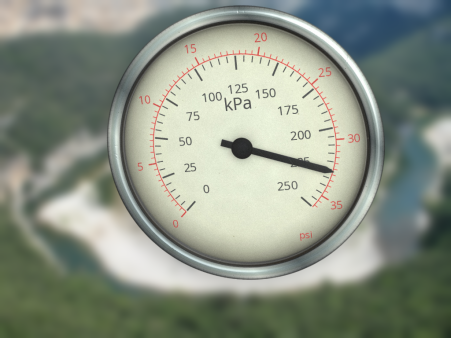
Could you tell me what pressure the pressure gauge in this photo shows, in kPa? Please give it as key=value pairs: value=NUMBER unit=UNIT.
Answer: value=225 unit=kPa
